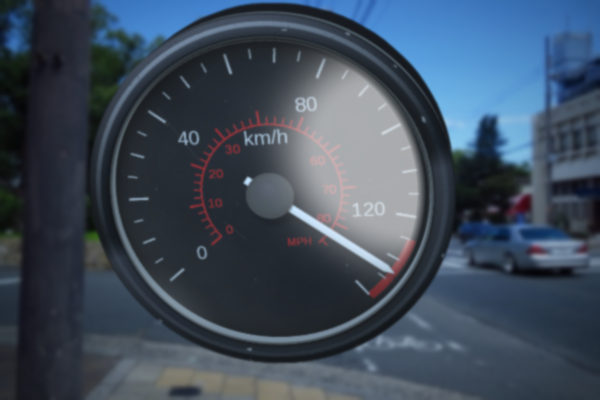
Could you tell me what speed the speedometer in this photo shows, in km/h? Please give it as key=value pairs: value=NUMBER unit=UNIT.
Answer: value=132.5 unit=km/h
